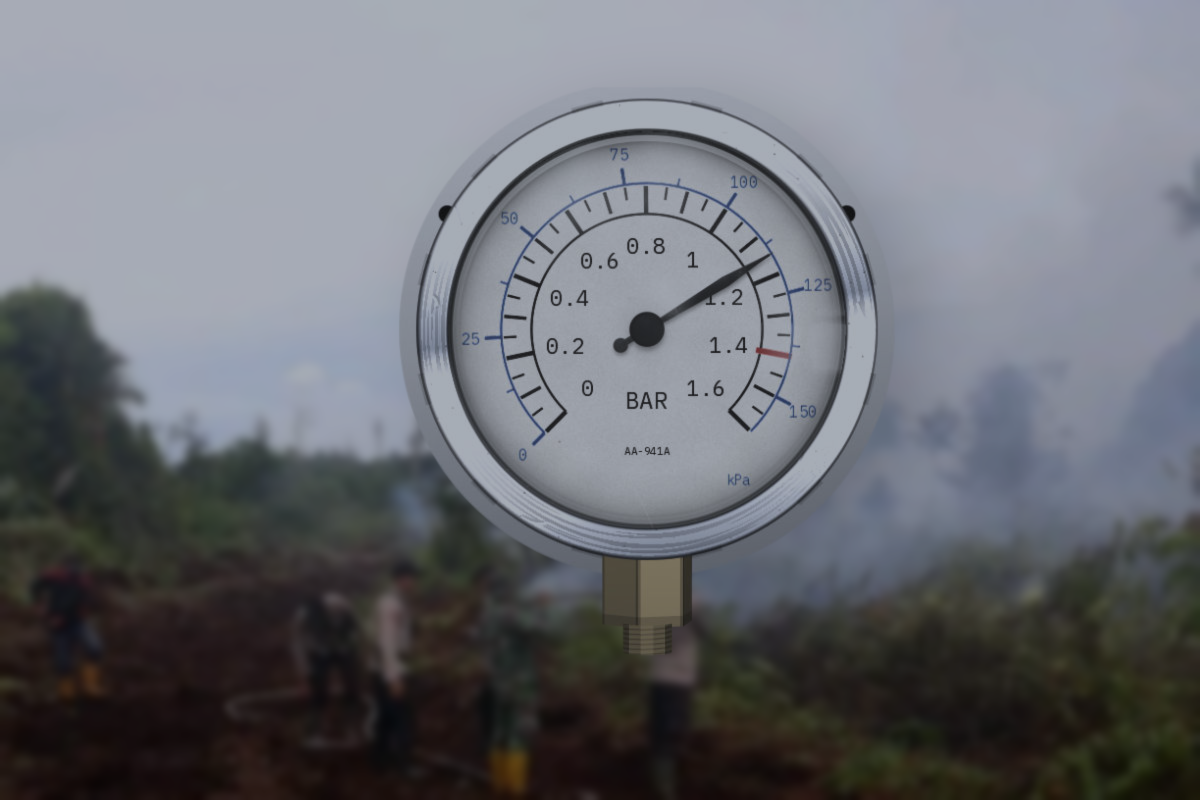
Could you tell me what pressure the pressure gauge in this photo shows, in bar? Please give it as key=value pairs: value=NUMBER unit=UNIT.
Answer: value=1.15 unit=bar
